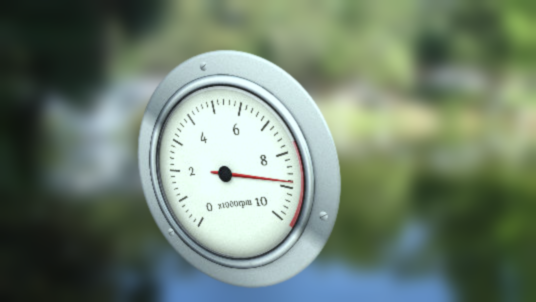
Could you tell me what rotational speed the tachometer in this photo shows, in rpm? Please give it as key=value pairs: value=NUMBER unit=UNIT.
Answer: value=8800 unit=rpm
